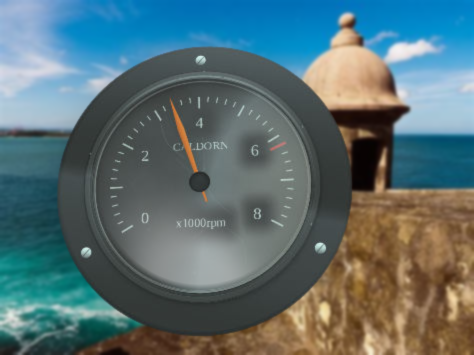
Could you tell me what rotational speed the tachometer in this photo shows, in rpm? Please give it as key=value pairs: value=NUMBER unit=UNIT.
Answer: value=3400 unit=rpm
